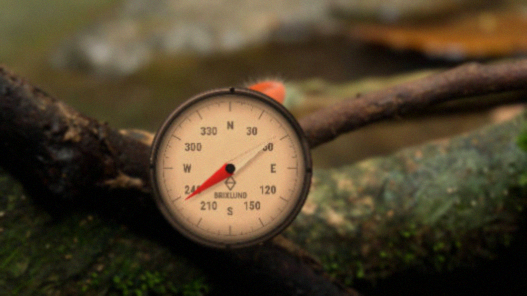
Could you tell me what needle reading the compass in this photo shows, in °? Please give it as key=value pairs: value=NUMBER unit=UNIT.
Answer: value=235 unit=°
